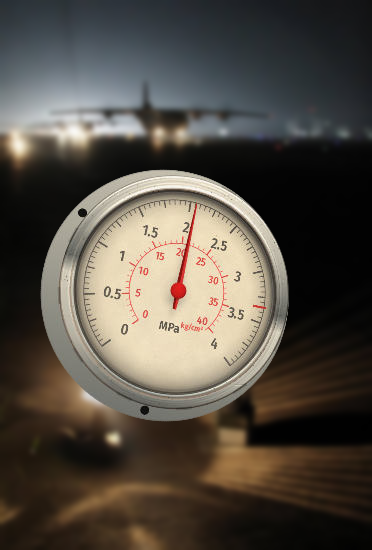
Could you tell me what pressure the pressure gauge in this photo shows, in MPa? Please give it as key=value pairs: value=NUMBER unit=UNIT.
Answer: value=2.05 unit=MPa
